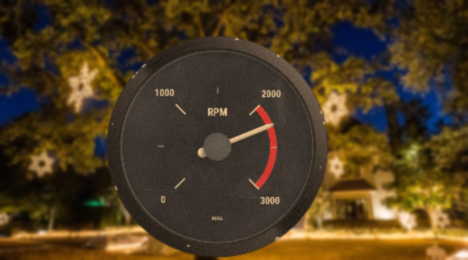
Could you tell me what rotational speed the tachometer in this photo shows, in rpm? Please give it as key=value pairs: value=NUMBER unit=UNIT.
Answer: value=2250 unit=rpm
